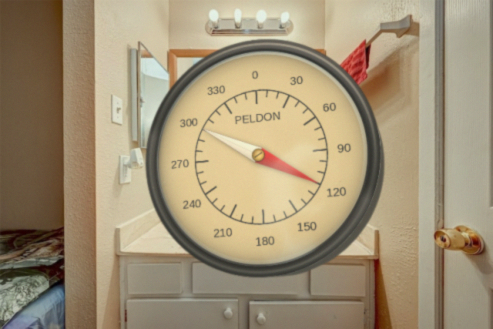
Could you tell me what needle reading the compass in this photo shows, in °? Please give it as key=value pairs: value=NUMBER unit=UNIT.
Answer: value=120 unit=°
